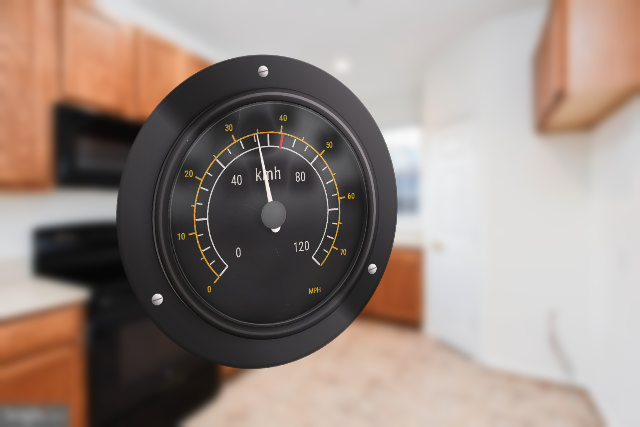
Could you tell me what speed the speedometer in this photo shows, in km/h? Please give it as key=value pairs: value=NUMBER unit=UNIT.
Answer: value=55 unit=km/h
